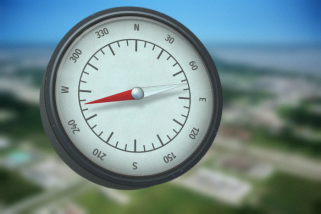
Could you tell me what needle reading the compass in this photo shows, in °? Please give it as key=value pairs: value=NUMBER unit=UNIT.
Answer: value=255 unit=°
